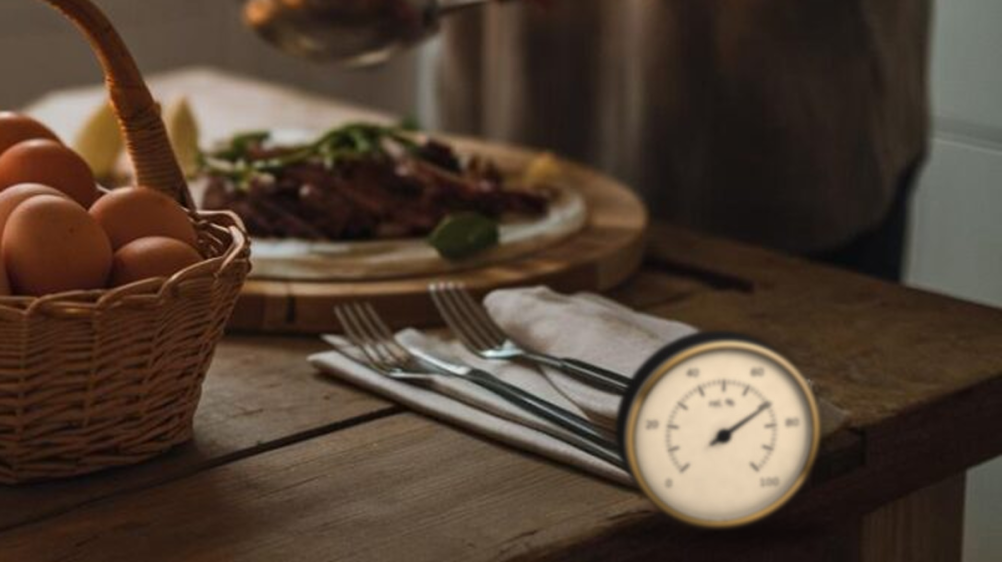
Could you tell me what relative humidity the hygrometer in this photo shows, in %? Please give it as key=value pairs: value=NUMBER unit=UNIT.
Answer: value=70 unit=%
